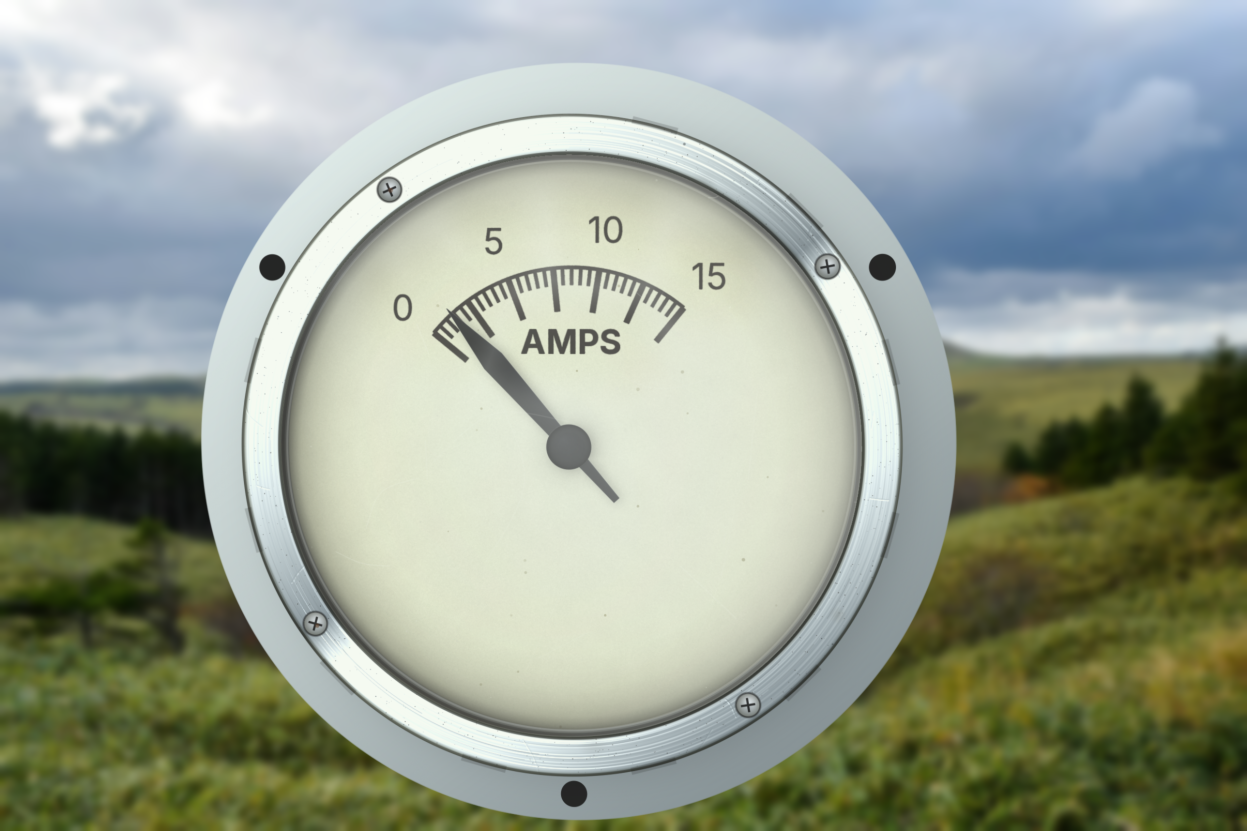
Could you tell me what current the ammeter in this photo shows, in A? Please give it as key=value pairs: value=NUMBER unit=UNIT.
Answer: value=1.5 unit=A
